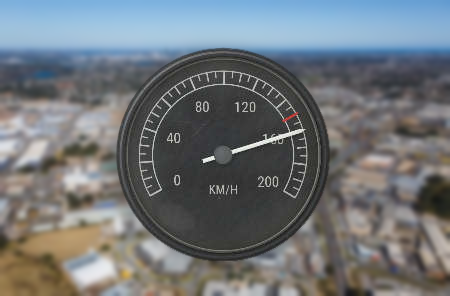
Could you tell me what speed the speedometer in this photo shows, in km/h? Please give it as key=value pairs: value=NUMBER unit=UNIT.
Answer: value=160 unit=km/h
